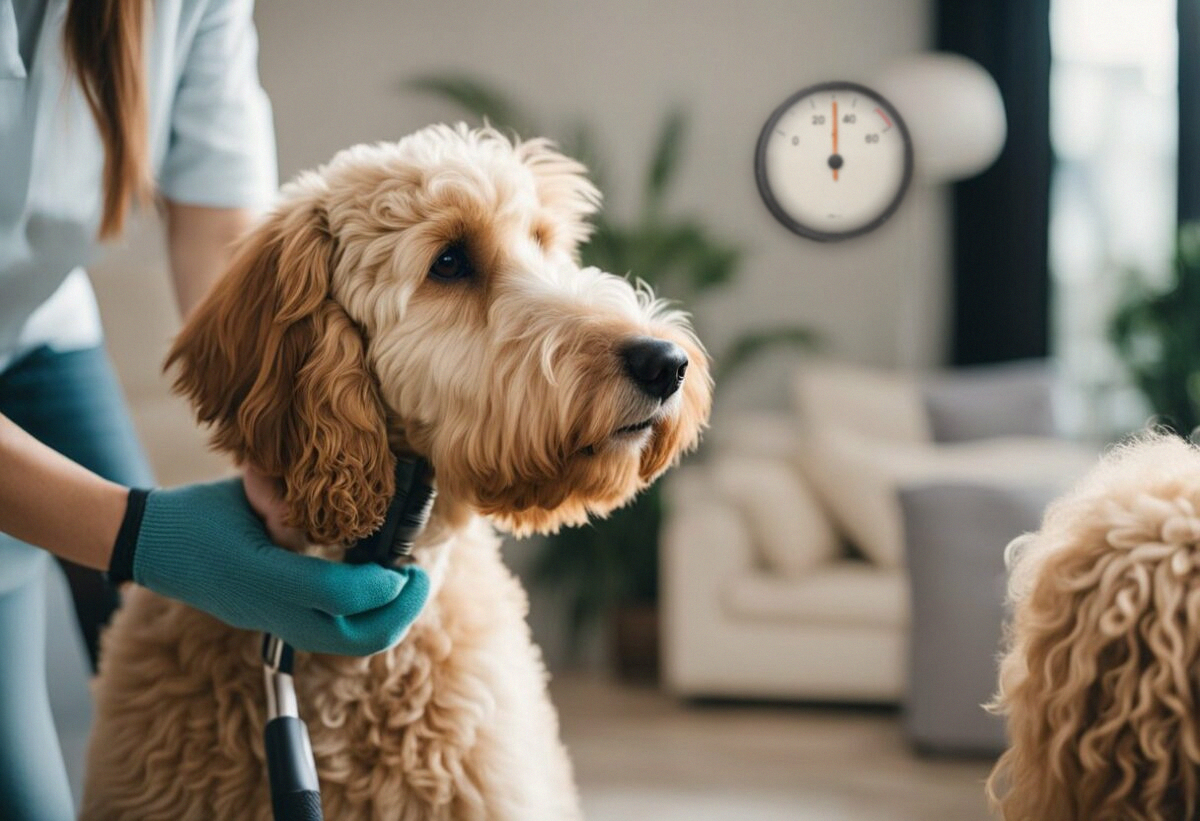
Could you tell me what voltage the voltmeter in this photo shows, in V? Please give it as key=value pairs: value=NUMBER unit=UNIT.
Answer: value=30 unit=V
